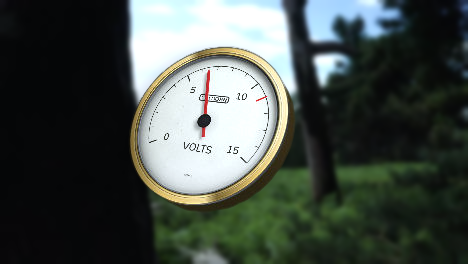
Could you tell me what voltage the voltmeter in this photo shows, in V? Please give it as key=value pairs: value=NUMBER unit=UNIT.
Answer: value=6.5 unit=V
